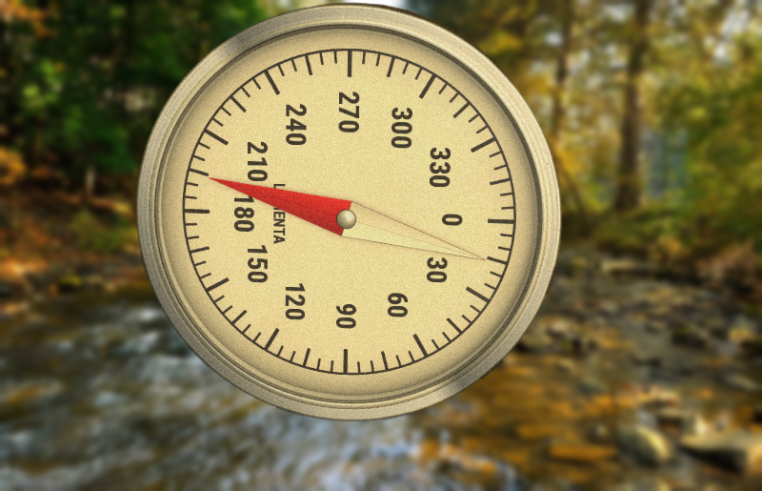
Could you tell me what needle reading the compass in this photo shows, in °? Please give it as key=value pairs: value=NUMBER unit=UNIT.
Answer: value=195 unit=°
